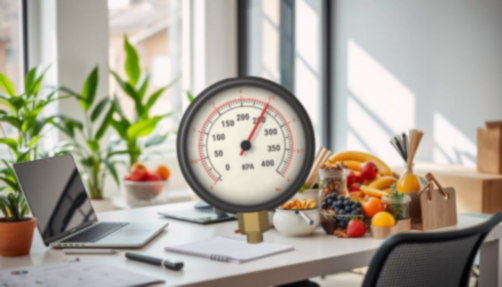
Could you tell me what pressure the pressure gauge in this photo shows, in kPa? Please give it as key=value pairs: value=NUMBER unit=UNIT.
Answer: value=250 unit=kPa
